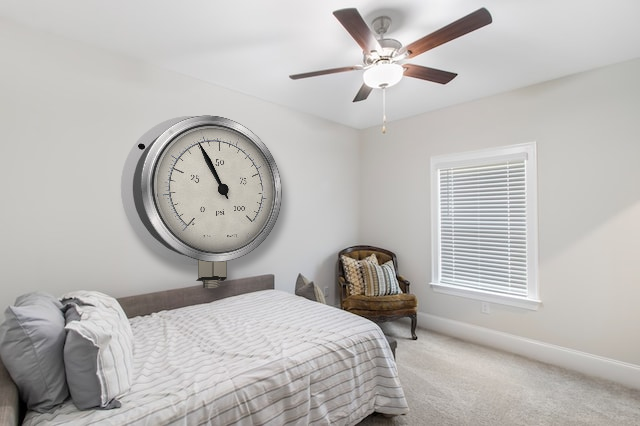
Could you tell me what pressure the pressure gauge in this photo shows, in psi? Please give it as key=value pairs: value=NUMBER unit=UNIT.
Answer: value=40 unit=psi
